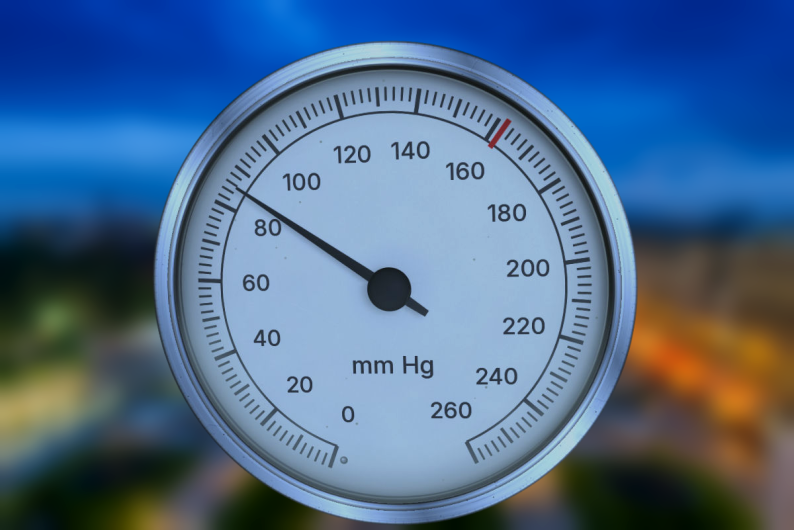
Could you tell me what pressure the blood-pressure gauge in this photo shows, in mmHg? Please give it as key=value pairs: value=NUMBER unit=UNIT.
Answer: value=86 unit=mmHg
